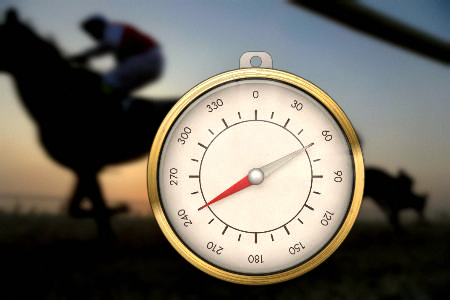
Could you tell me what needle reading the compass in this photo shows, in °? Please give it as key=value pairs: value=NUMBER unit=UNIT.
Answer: value=240 unit=°
